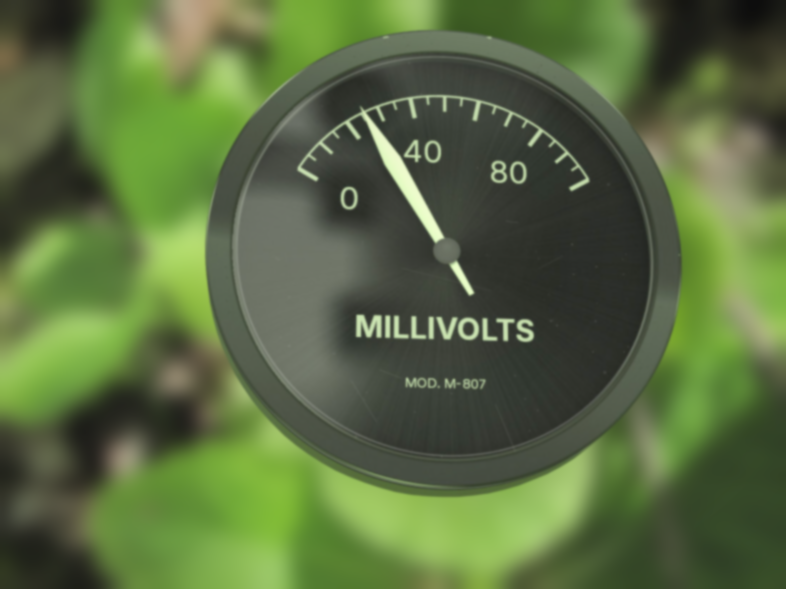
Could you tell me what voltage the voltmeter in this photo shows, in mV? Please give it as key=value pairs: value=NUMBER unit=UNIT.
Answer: value=25 unit=mV
